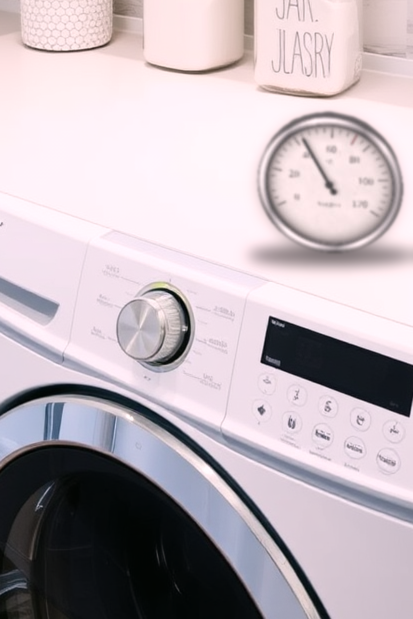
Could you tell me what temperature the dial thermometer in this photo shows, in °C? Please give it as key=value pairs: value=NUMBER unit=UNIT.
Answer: value=44 unit=°C
